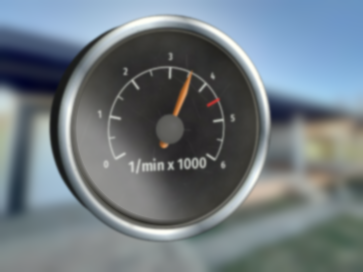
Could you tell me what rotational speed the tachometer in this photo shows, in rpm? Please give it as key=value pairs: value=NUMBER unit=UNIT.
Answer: value=3500 unit=rpm
